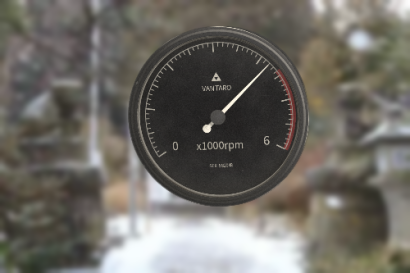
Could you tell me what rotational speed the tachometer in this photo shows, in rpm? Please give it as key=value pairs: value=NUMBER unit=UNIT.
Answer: value=4200 unit=rpm
